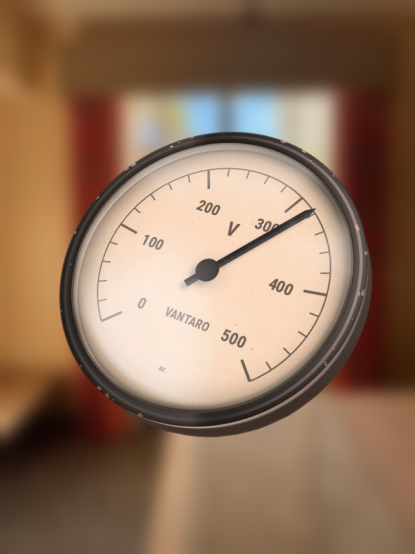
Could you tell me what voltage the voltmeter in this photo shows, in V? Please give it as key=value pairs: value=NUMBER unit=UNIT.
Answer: value=320 unit=V
